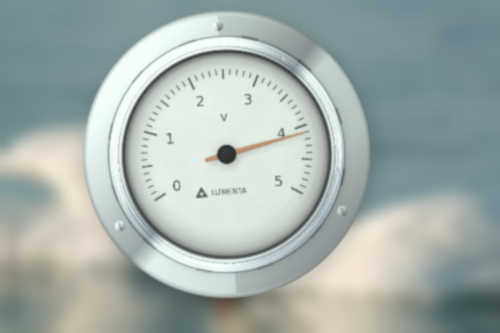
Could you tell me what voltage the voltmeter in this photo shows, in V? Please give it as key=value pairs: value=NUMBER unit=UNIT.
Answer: value=4.1 unit=V
